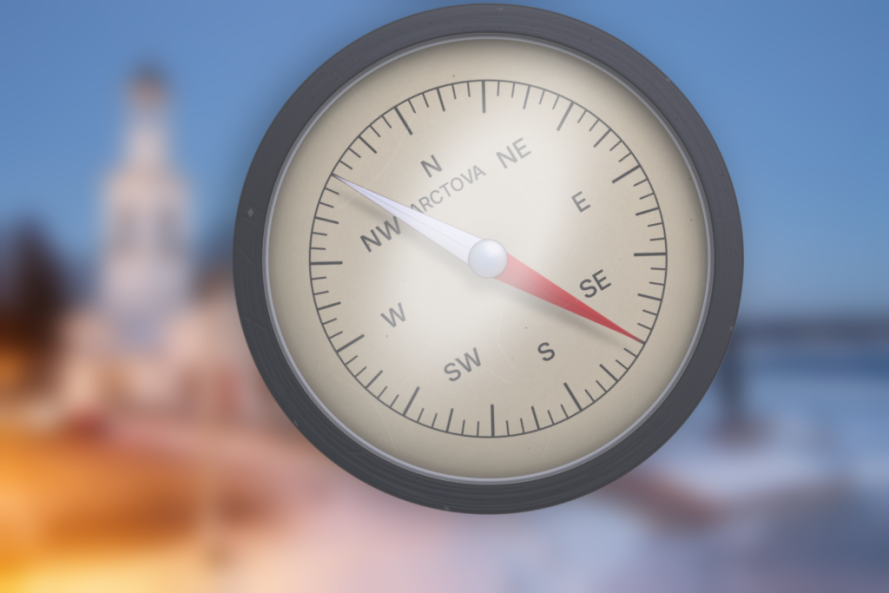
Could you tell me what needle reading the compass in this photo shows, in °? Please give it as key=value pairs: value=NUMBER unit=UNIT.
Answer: value=150 unit=°
